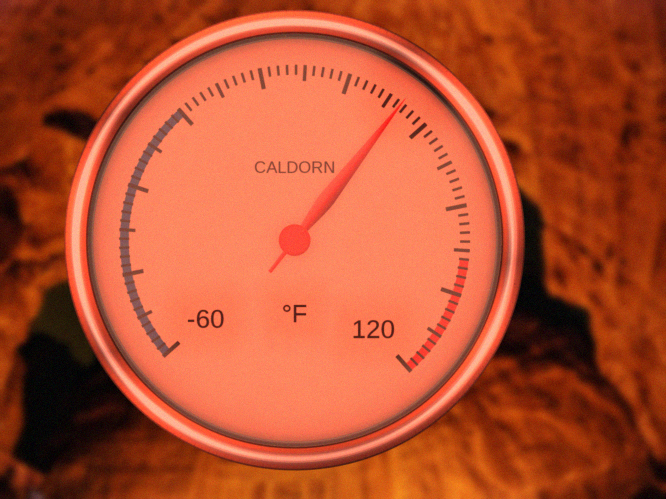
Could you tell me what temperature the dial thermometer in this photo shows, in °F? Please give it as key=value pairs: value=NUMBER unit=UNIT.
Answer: value=53 unit=°F
